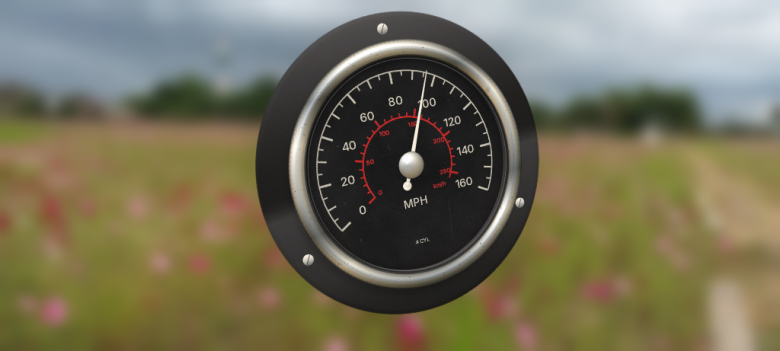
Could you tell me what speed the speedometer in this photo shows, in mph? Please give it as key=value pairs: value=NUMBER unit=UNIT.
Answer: value=95 unit=mph
